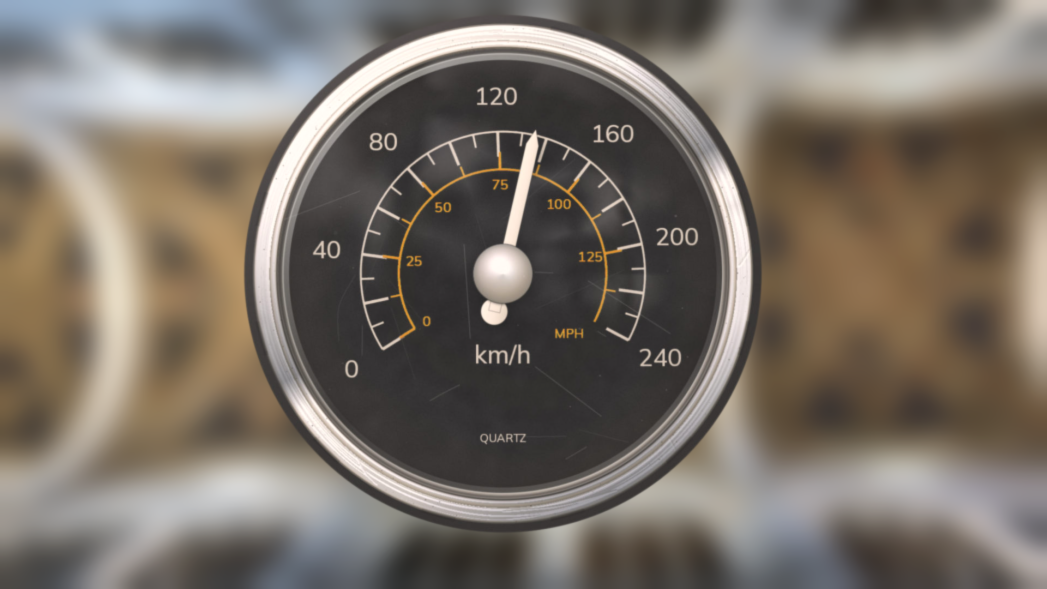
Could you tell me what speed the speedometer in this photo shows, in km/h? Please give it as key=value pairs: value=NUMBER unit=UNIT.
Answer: value=135 unit=km/h
